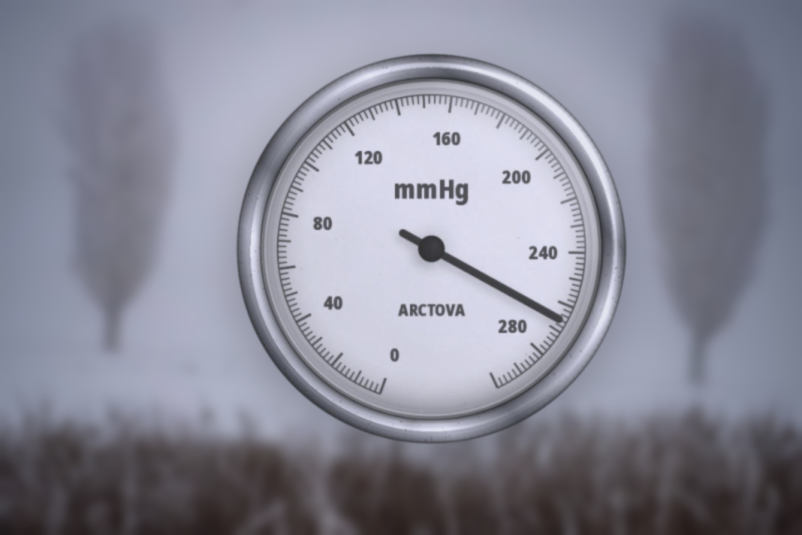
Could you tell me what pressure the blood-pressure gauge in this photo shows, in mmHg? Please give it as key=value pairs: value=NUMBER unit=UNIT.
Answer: value=266 unit=mmHg
